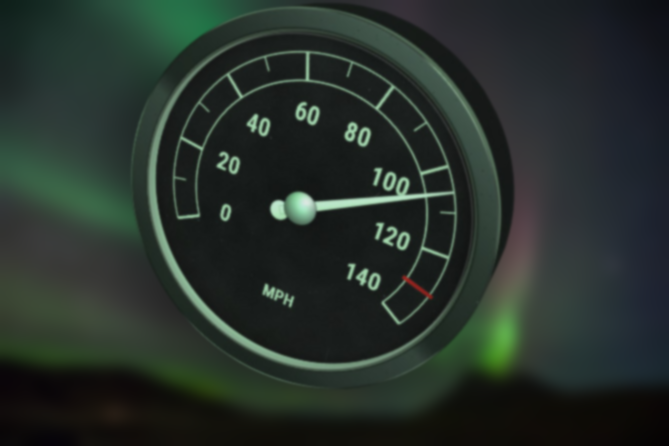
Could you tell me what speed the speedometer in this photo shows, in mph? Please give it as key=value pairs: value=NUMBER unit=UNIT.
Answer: value=105 unit=mph
